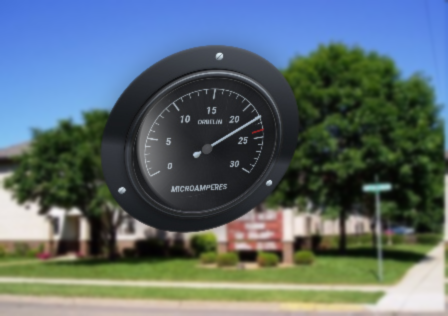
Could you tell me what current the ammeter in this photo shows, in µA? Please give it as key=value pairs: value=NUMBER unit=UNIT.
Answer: value=22 unit=µA
